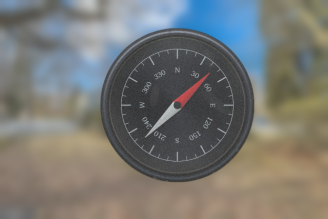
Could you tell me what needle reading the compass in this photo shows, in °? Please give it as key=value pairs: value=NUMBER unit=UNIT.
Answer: value=45 unit=°
